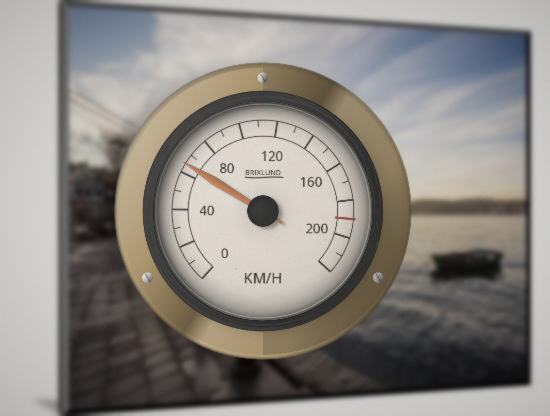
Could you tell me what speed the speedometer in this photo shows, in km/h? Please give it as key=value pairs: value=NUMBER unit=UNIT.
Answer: value=65 unit=km/h
